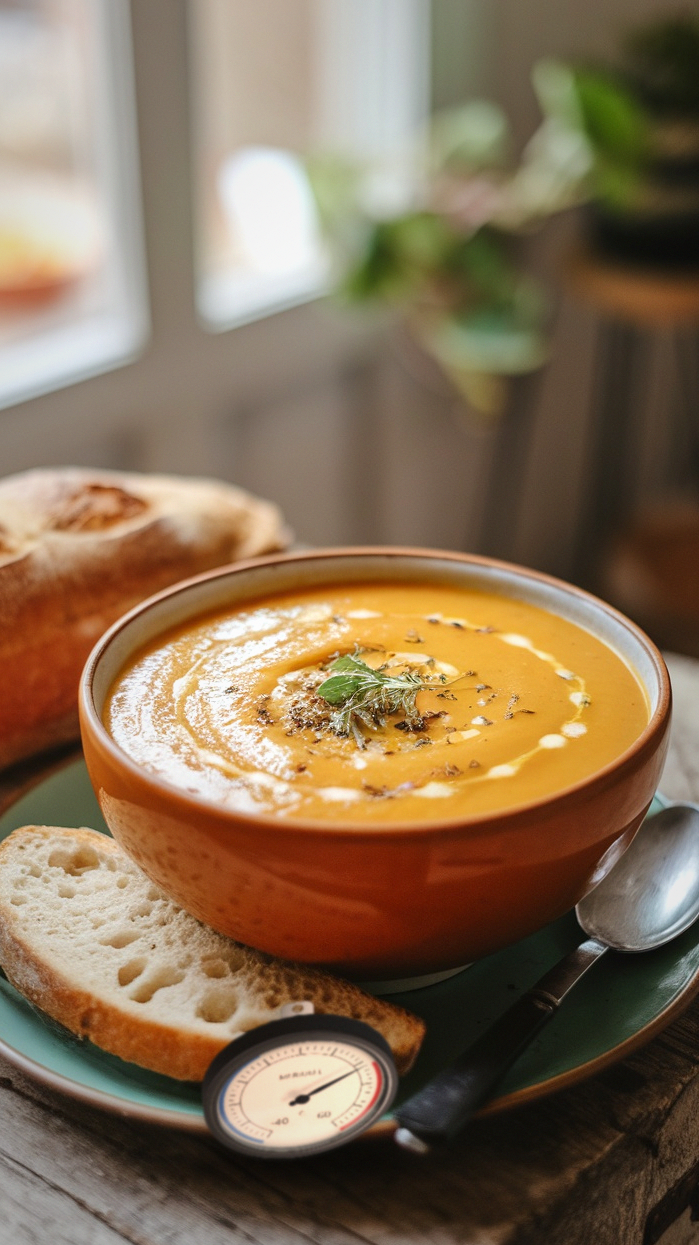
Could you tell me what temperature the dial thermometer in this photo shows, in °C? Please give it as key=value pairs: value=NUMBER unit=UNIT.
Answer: value=30 unit=°C
